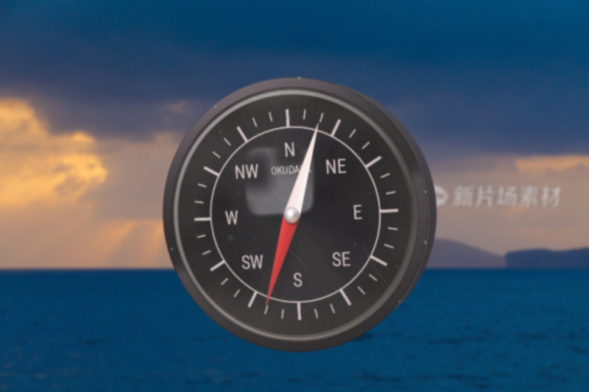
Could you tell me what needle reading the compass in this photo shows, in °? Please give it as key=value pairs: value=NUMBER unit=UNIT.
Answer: value=200 unit=°
